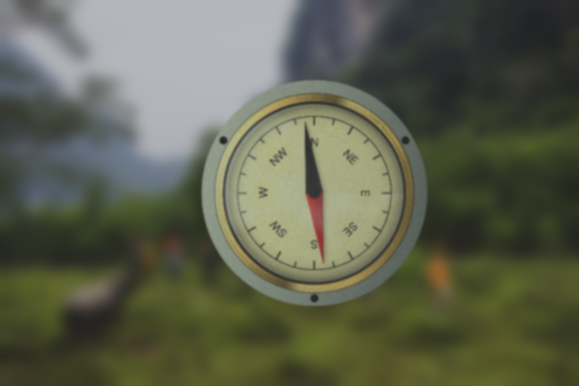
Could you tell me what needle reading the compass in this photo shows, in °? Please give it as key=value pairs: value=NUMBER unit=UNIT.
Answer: value=172.5 unit=°
